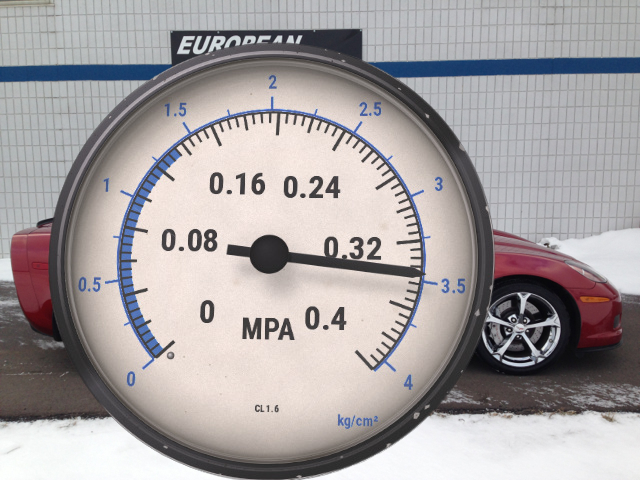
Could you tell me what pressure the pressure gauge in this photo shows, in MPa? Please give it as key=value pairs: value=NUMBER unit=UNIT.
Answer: value=0.34 unit=MPa
